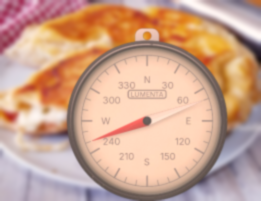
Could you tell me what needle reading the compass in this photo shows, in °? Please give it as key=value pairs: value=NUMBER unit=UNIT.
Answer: value=250 unit=°
